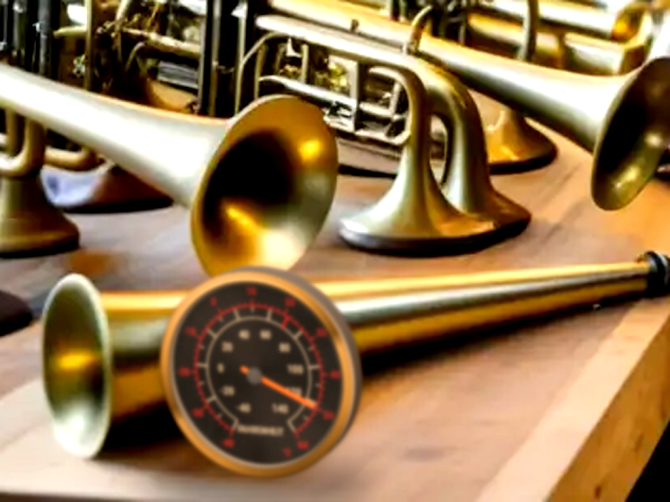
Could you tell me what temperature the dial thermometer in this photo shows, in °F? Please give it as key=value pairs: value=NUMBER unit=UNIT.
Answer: value=120 unit=°F
